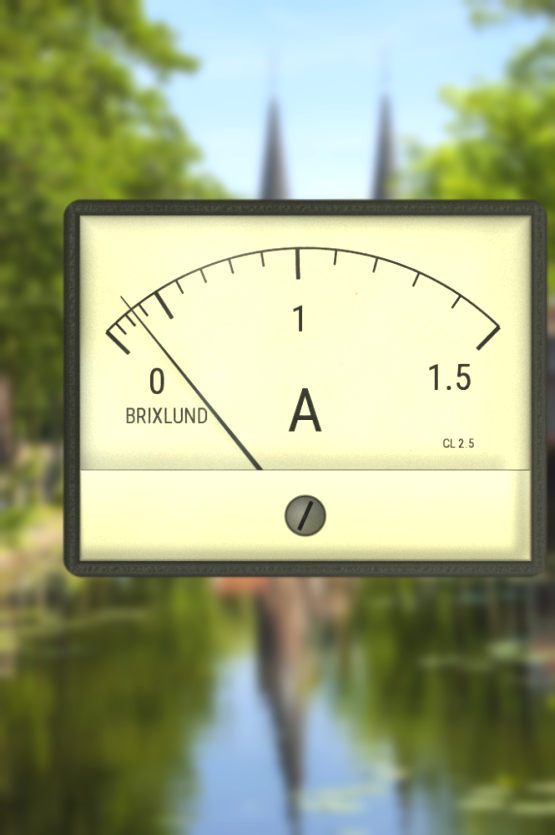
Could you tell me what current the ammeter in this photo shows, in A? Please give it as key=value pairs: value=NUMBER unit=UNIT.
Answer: value=0.35 unit=A
